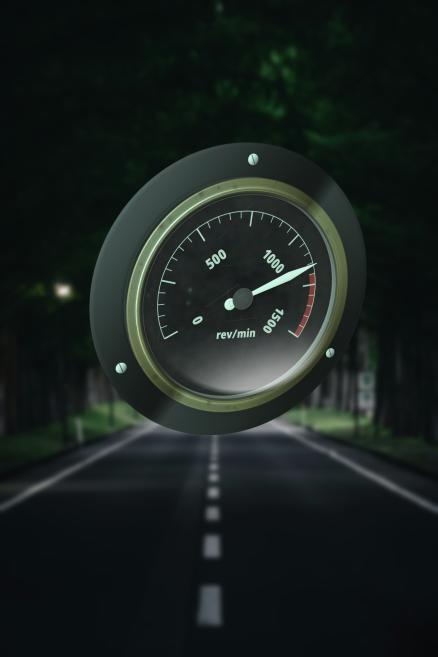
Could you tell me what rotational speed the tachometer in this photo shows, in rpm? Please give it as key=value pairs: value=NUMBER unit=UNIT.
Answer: value=1150 unit=rpm
